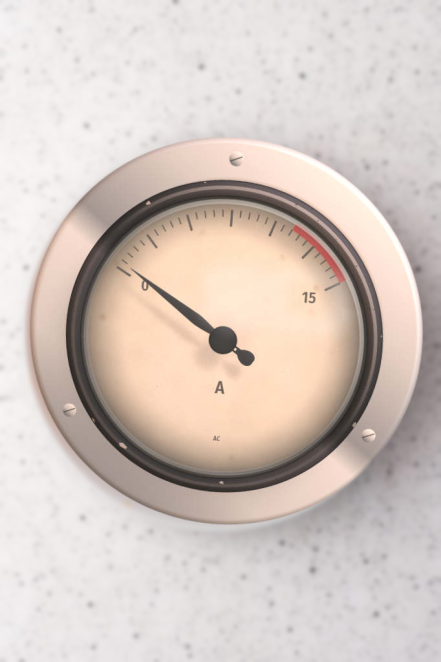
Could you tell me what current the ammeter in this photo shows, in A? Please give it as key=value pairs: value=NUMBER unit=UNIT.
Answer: value=0.5 unit=A
